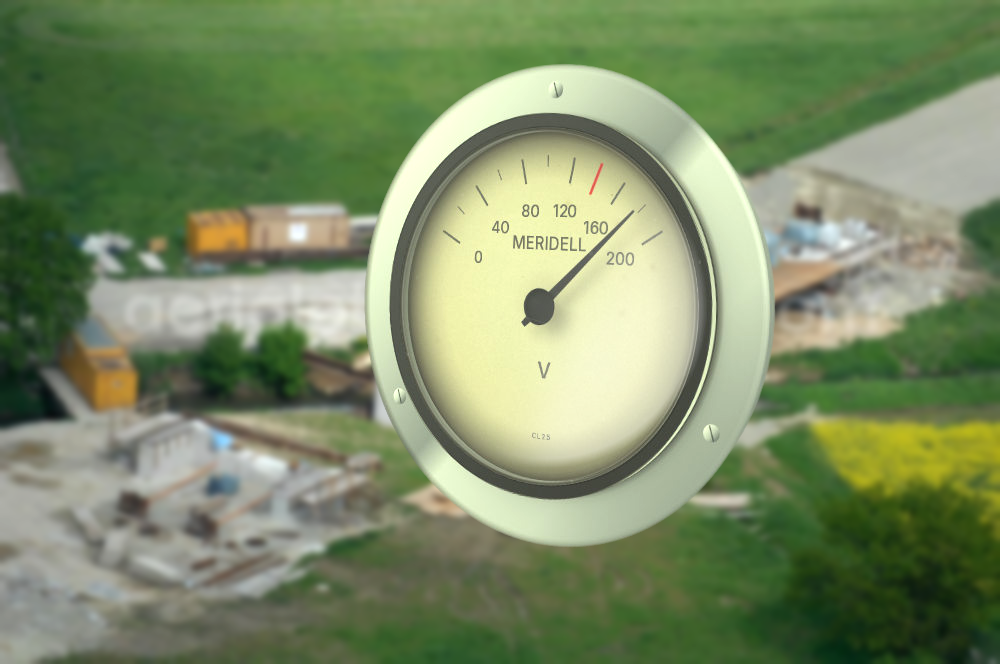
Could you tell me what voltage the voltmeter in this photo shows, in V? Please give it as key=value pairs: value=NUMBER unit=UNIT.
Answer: value=180 unit=V
